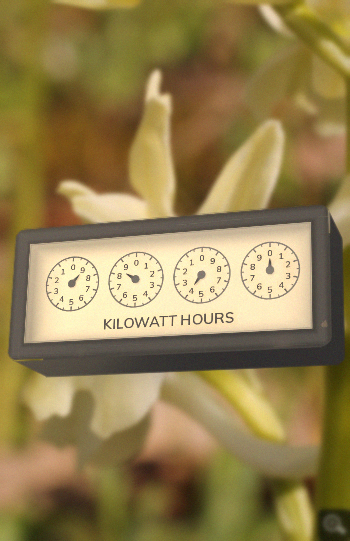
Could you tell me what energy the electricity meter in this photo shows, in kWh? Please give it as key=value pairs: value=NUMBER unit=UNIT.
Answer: value=8840 unit=kWh
